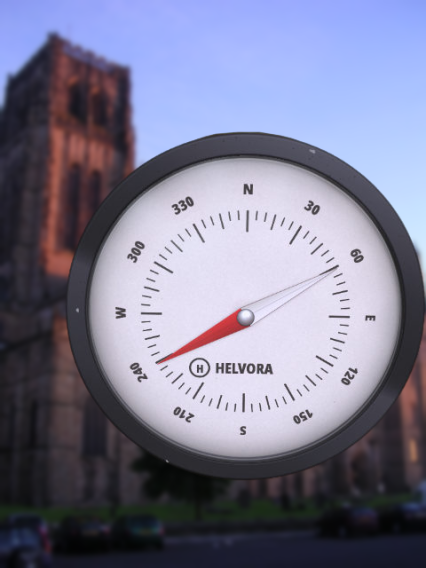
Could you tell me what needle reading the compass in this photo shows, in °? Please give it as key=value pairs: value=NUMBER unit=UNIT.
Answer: value=240 unit=°
